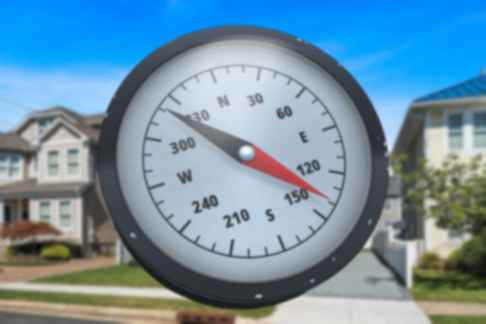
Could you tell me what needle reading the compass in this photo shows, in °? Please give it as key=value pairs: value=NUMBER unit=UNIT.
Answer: value=140 unit=°
